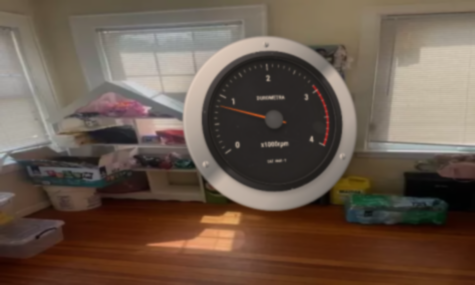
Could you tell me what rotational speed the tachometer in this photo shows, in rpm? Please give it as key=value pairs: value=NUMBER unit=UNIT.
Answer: value=800 unit=rpm
